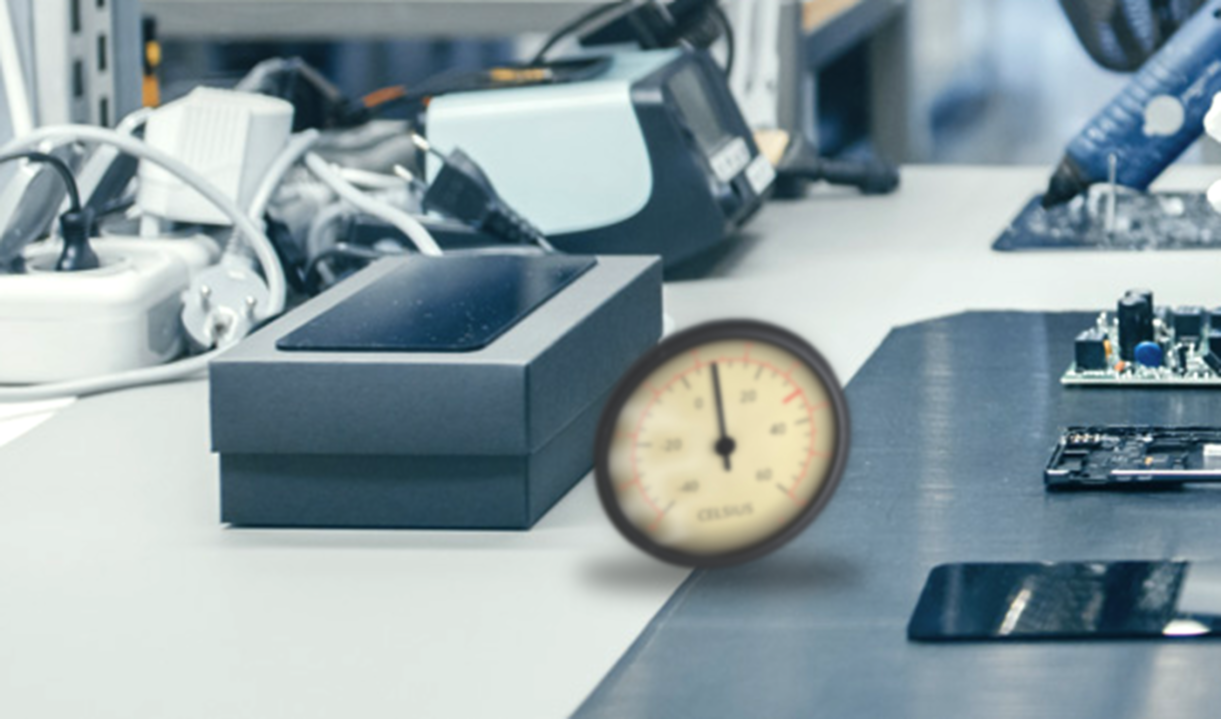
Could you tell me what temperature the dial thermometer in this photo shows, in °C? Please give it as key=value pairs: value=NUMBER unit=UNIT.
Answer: value=8 unit=°C
